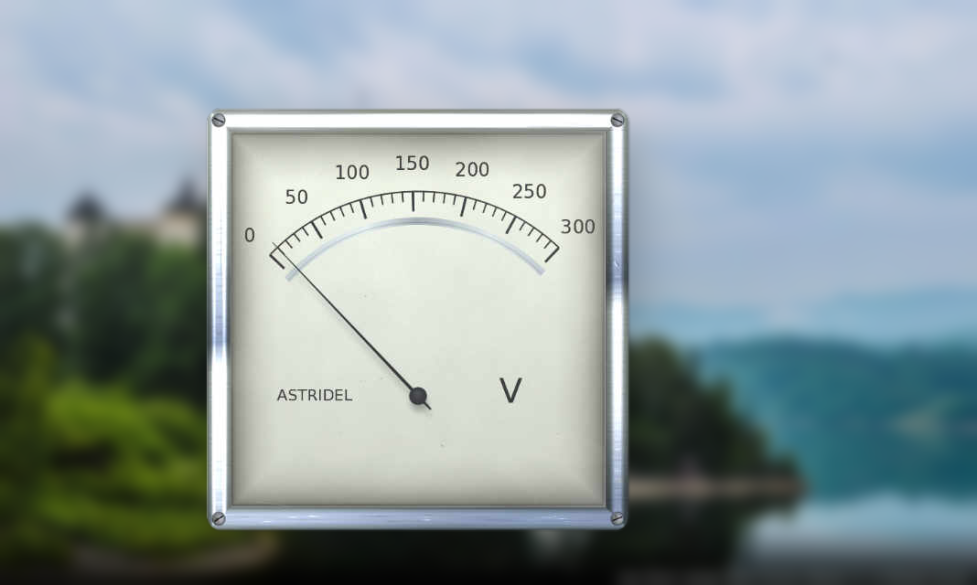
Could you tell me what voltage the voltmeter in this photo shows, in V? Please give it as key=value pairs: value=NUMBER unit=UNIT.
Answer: value=10 unit=V
